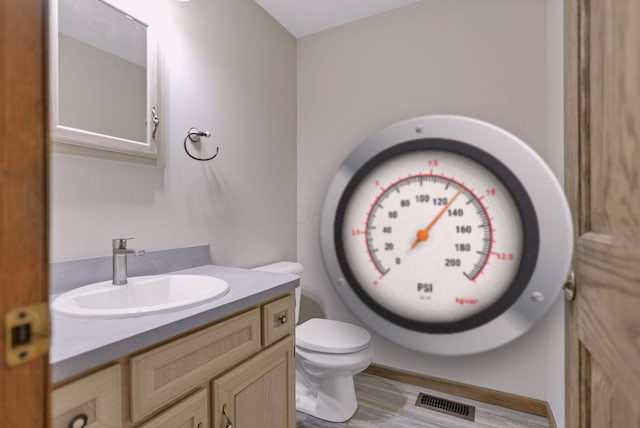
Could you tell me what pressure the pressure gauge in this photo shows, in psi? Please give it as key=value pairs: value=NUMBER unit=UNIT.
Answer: value=130 unit=psi
